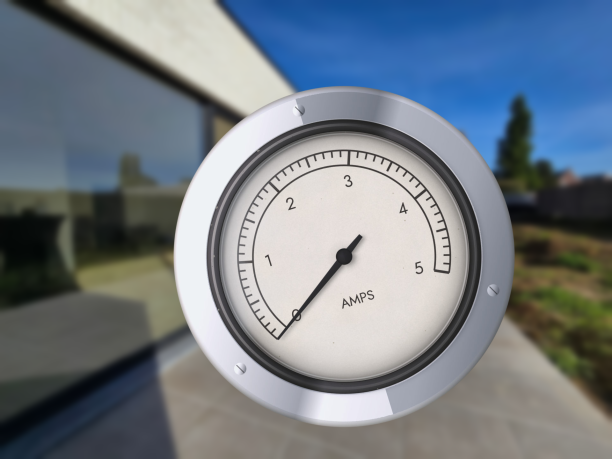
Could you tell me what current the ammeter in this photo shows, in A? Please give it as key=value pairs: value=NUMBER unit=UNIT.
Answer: value=0 unit=A
